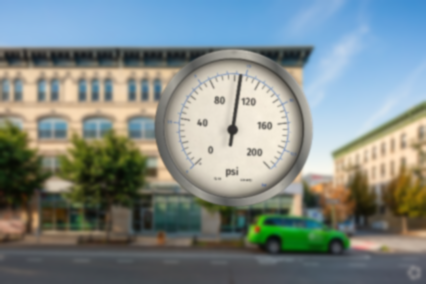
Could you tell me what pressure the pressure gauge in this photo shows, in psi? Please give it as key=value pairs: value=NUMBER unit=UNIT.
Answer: value=105 unit=psi
